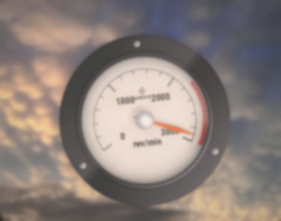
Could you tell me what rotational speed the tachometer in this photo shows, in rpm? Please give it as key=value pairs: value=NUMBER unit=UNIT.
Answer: value=2900 unit=rpm
